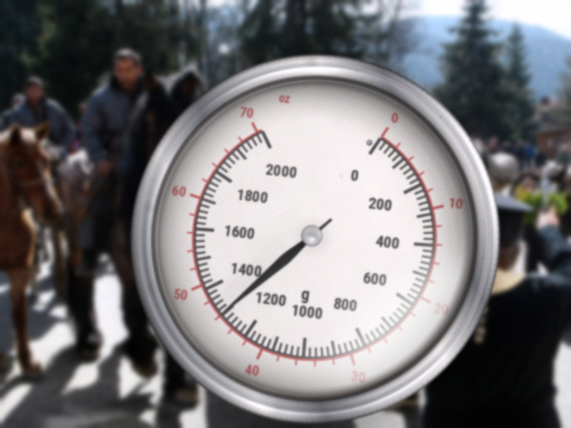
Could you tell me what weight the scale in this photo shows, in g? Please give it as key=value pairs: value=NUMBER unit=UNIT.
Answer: value=1300 unit=g
